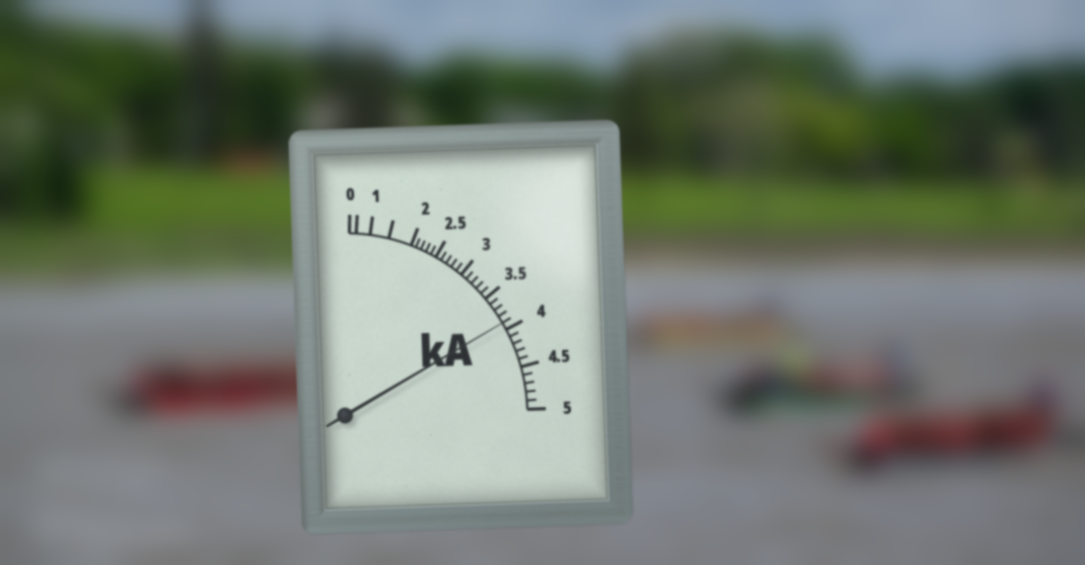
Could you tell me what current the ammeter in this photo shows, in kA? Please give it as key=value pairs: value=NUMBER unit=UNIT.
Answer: value=3.9 unit=kA
